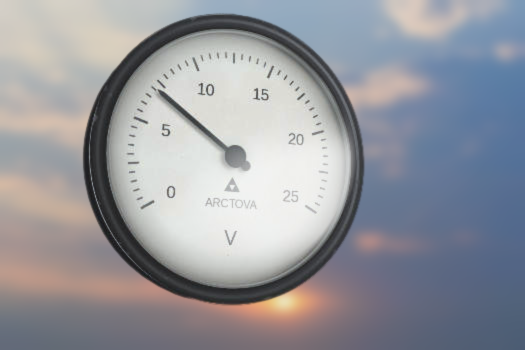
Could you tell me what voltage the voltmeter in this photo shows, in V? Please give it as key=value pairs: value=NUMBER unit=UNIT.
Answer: value=7 unit=V
